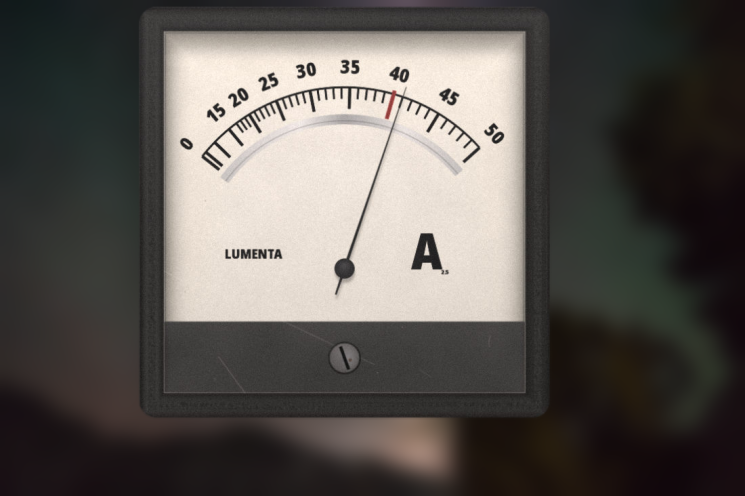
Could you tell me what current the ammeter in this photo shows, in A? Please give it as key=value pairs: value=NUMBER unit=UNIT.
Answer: value=41 unit=A
